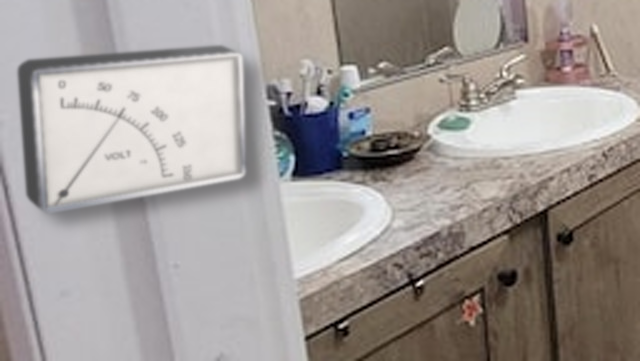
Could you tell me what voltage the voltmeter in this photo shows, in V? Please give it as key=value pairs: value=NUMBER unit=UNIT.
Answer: value=75 unit=V
